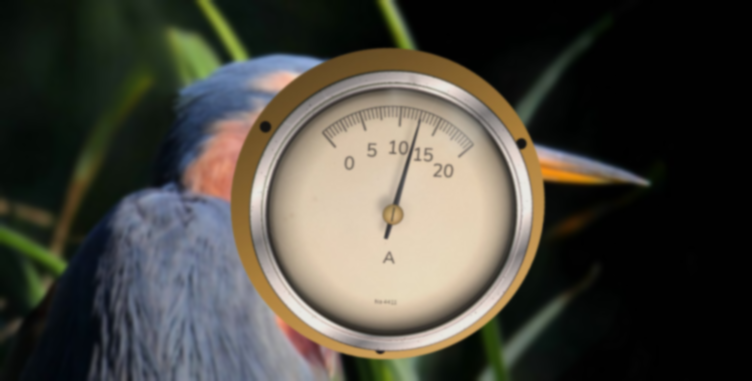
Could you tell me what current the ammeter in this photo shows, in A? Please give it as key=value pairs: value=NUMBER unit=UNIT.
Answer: value=12.5 unit=A
